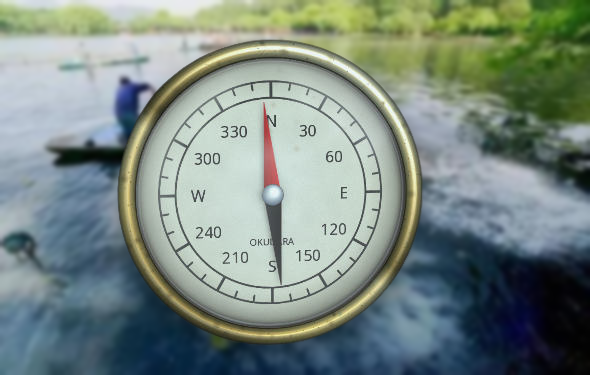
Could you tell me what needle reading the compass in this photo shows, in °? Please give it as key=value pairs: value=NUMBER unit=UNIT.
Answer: value=355 unit=°
